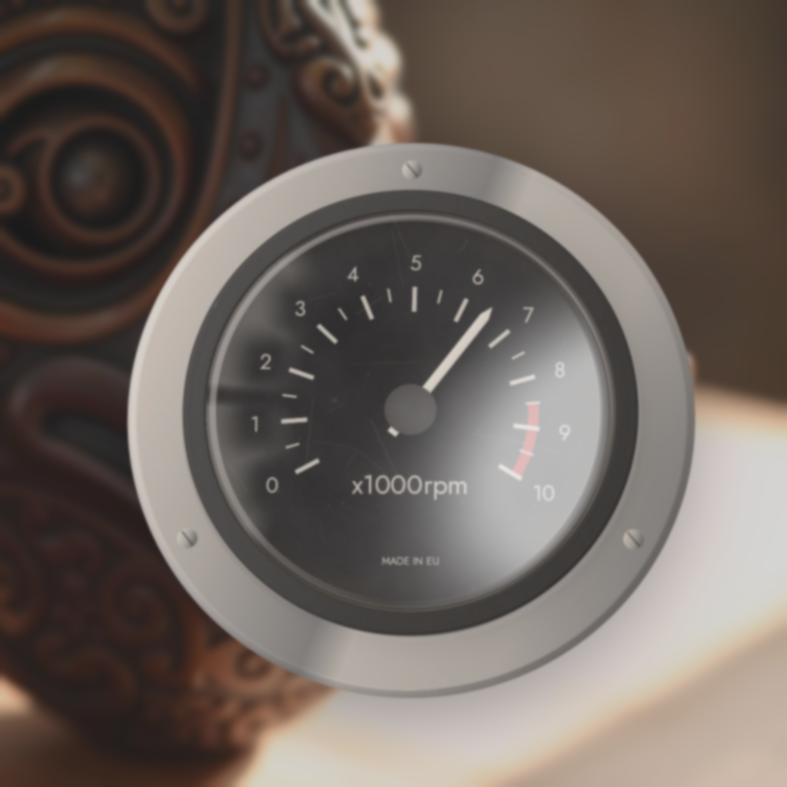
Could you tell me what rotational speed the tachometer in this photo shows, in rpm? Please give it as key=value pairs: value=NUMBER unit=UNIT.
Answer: value=6500 unit=rpm
